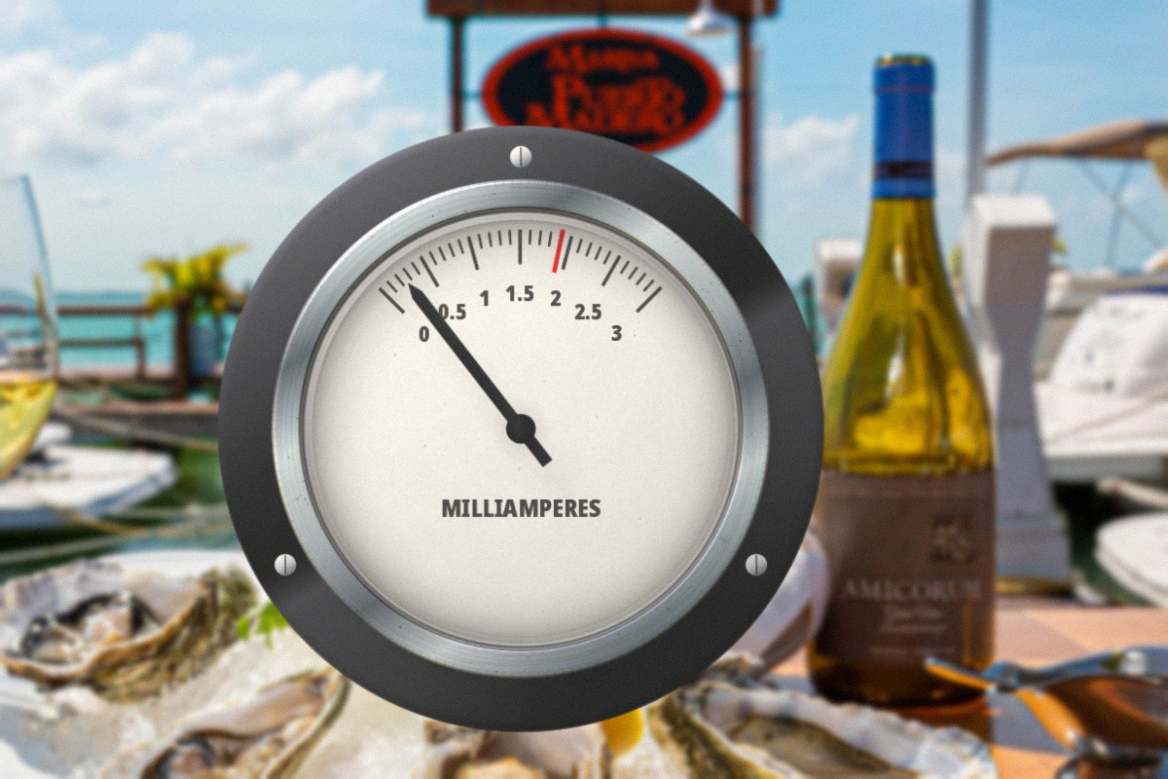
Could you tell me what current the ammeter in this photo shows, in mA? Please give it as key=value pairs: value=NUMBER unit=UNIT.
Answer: value=0.25 unit=mA
